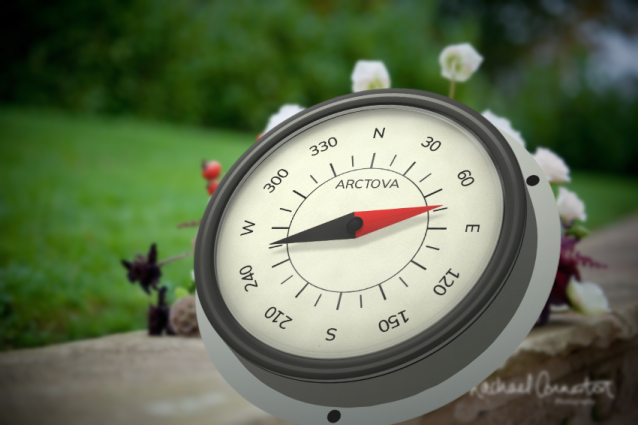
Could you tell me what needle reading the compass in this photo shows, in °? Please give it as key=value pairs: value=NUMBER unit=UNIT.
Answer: value=75 unit=°
